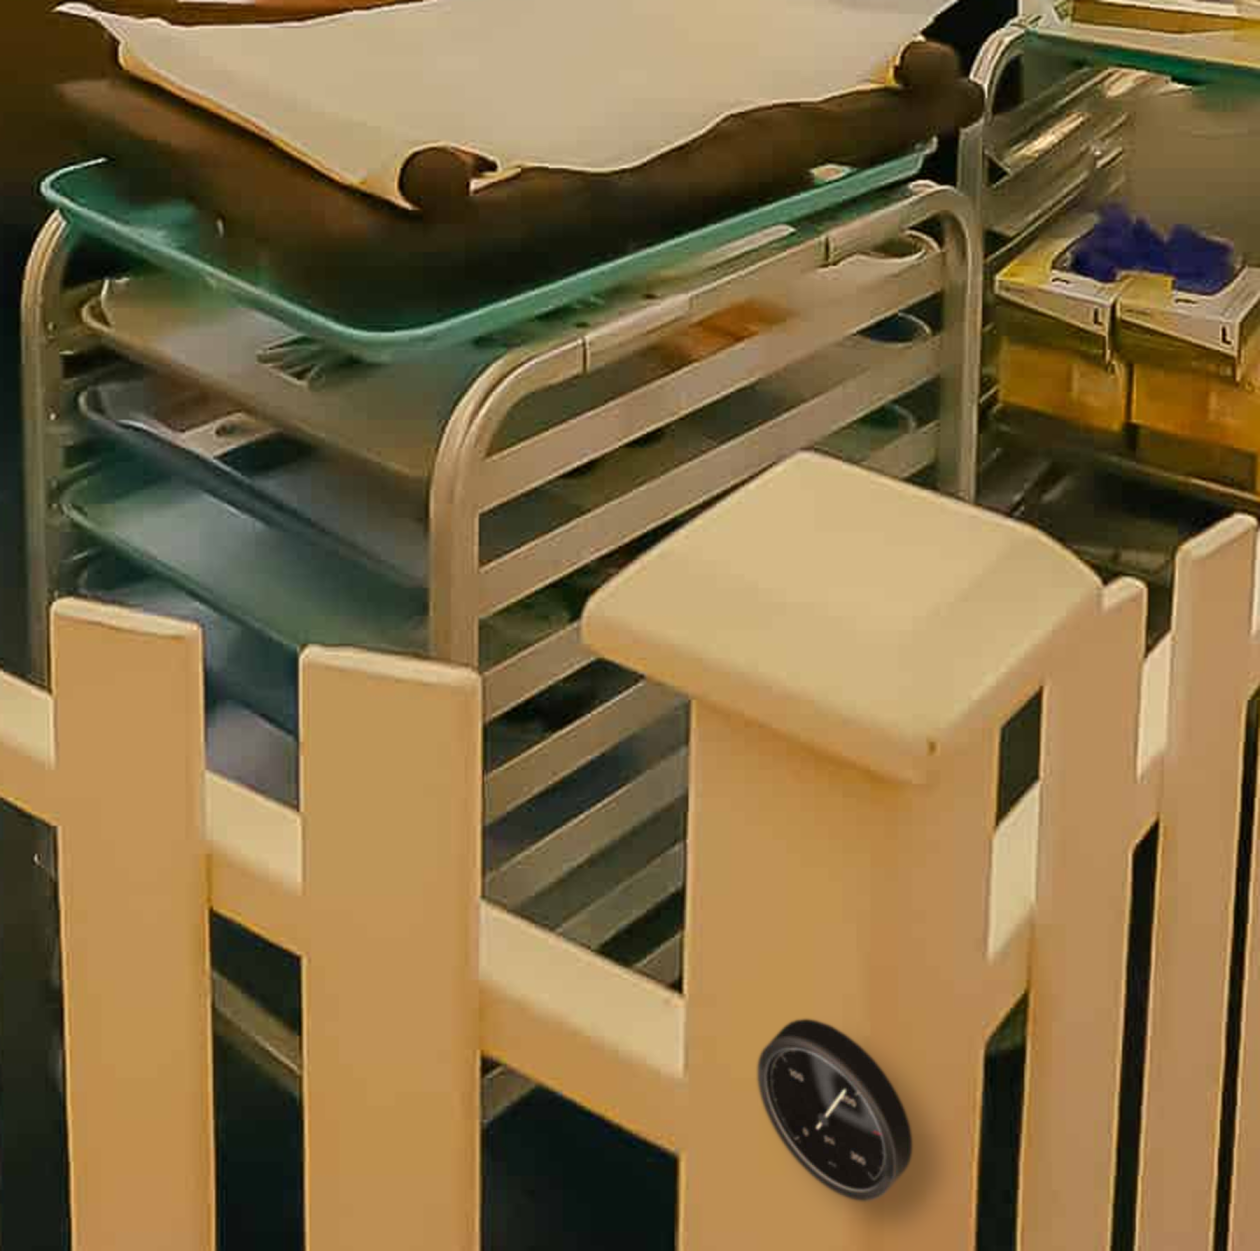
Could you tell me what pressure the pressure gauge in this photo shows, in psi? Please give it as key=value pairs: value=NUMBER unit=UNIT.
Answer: value=190 unit=psi
